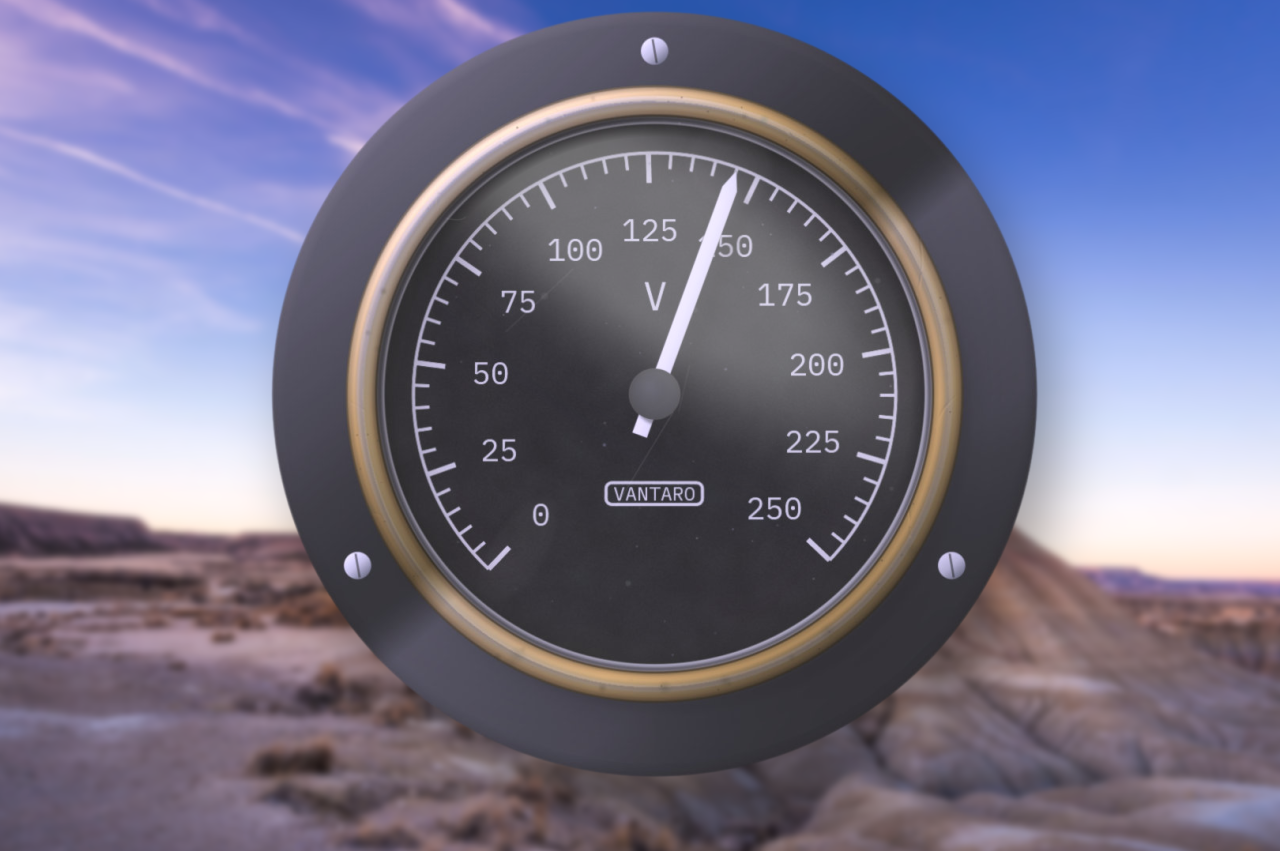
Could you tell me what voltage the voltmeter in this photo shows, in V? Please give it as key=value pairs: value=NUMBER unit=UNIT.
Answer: value=145 unit=V
